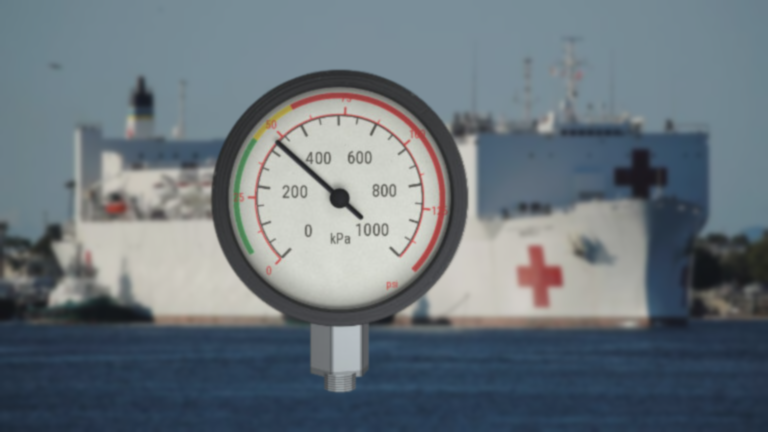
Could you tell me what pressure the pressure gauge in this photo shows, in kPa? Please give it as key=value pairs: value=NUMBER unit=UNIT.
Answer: value=325 unit=kPa
